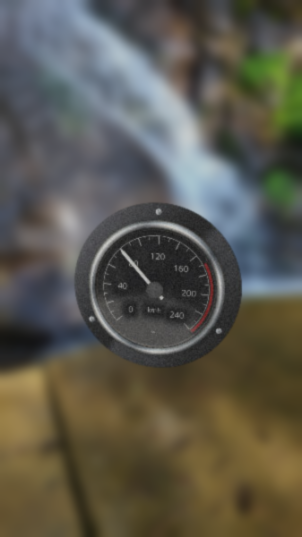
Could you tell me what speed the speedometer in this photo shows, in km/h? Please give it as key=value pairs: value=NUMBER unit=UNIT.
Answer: value=80 unit=km/h
